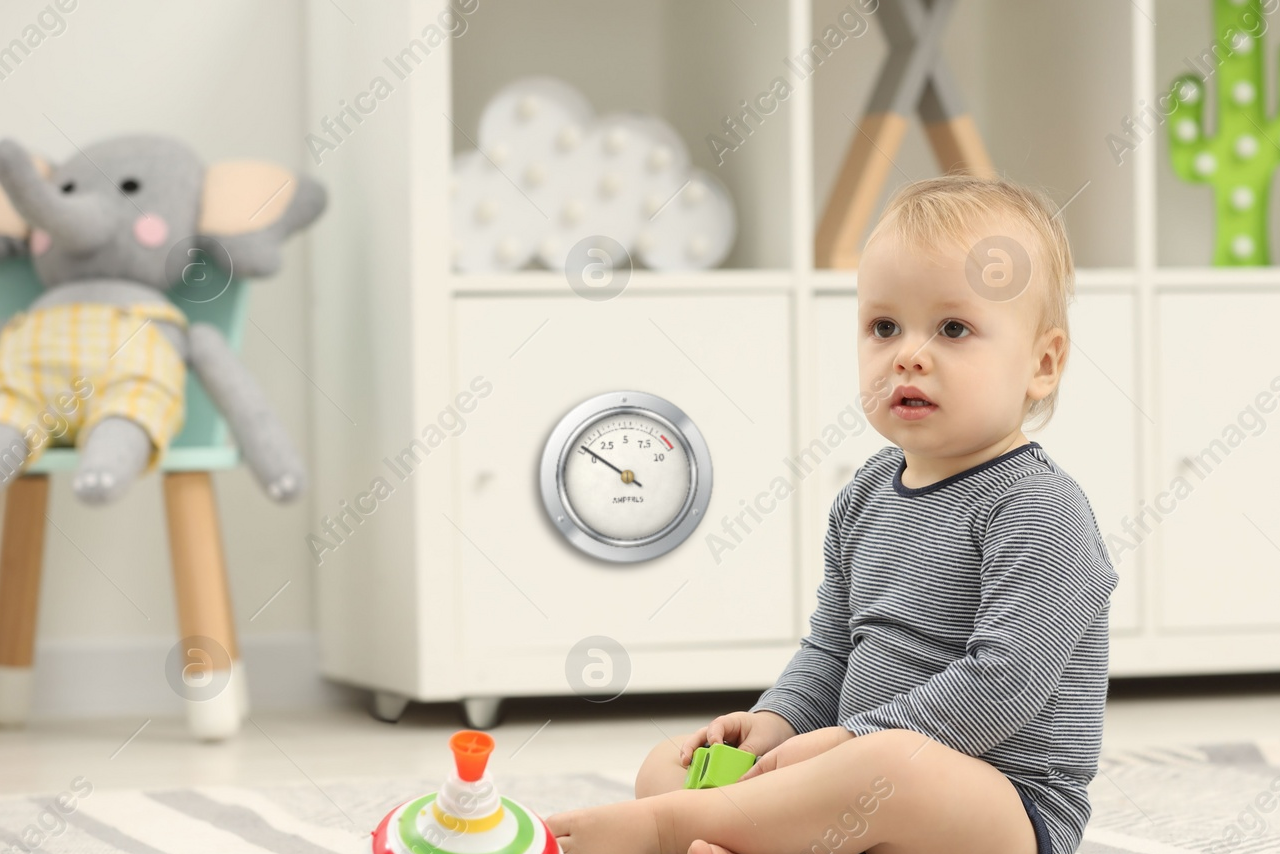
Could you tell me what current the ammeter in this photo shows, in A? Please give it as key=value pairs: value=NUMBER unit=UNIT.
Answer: value=0.5 unit=A
